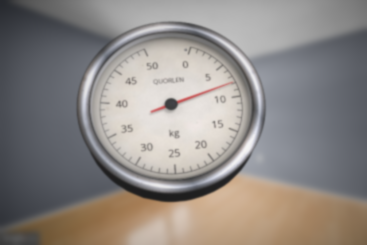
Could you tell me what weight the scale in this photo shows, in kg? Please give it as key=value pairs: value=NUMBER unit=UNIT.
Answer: value=8 unit=kg
